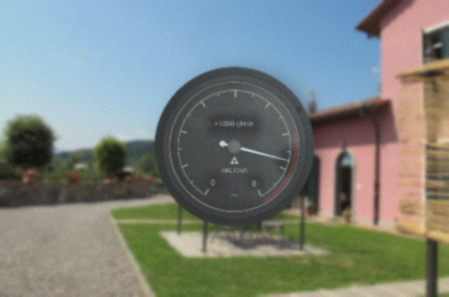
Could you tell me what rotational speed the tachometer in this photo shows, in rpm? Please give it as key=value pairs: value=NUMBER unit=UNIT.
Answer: value=6750 unit=rpm
